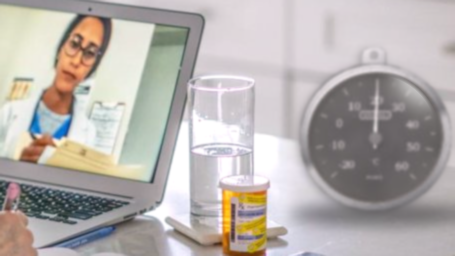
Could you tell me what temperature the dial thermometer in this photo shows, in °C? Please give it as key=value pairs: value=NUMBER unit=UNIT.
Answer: value=20 unit=°C
